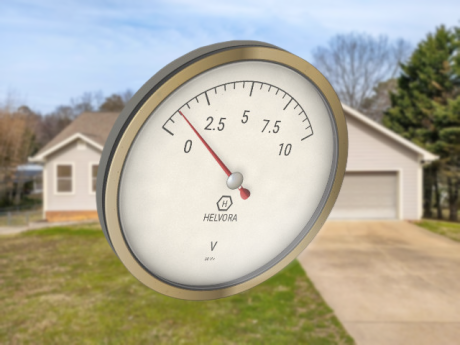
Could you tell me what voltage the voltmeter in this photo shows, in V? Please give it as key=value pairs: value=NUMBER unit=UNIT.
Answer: value=1 unit=V
